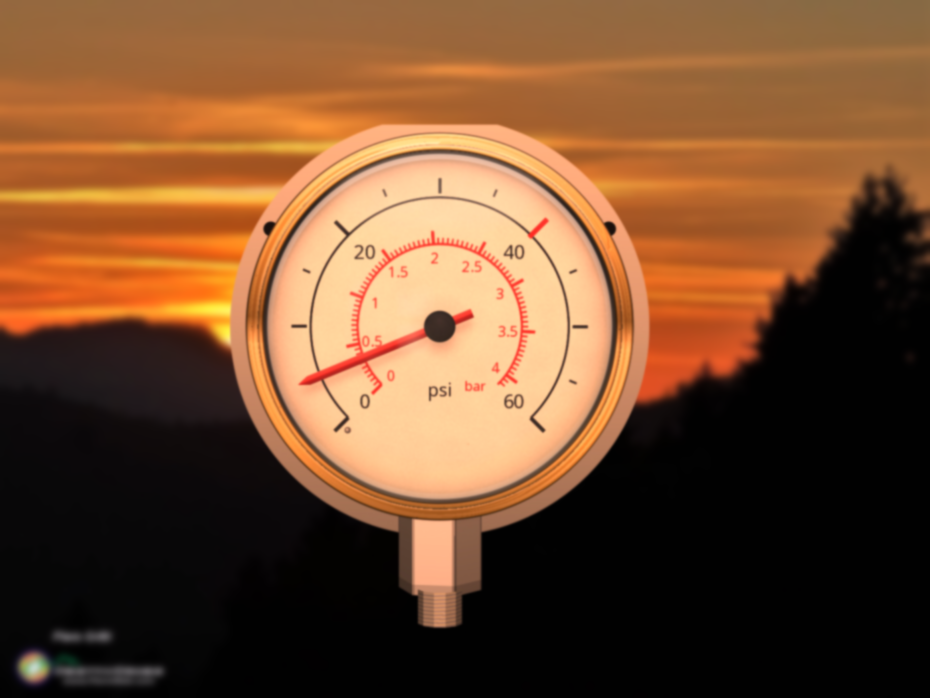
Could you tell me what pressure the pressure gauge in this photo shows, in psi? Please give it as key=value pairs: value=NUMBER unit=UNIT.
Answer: value=5 unit=psi
